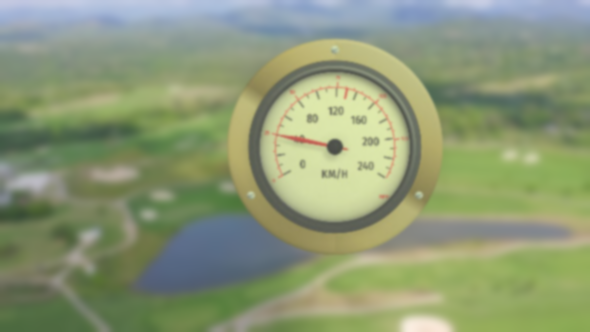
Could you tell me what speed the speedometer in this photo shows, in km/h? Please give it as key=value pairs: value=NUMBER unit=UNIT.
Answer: value=40 unit=km/h
